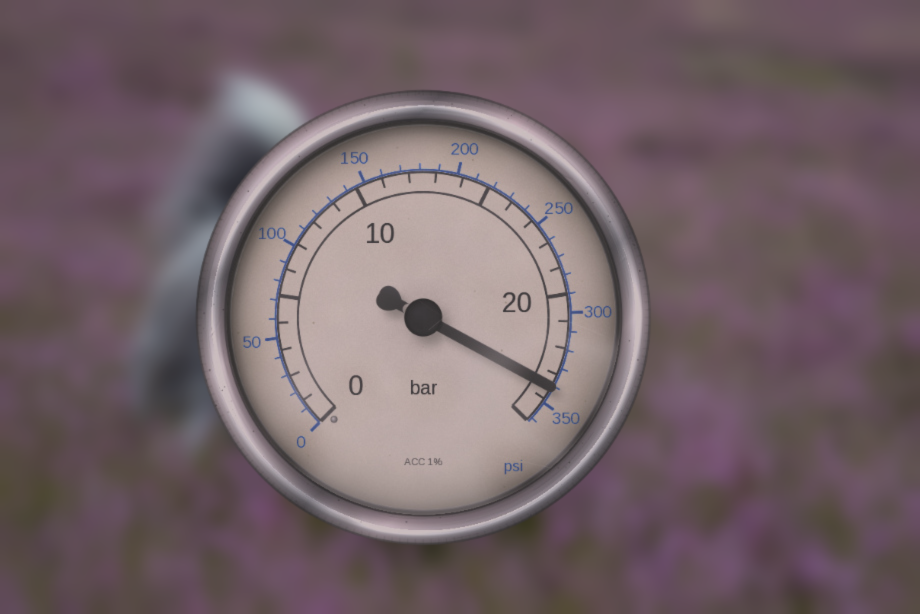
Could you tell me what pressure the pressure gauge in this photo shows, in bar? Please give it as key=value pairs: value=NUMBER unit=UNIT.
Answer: value=23.5 unit=bar
